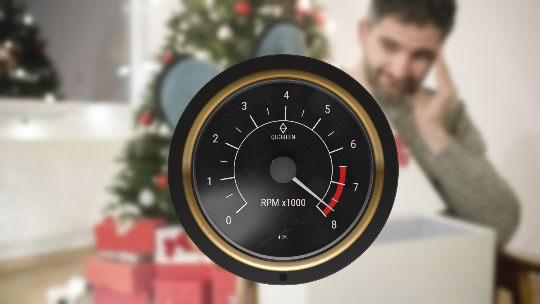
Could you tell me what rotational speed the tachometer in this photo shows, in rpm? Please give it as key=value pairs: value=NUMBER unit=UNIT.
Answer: value=7750 unit=rpm
